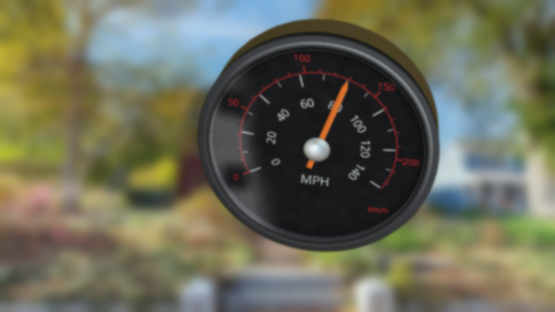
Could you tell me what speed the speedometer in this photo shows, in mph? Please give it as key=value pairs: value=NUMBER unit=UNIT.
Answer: value=80 unit=mph
